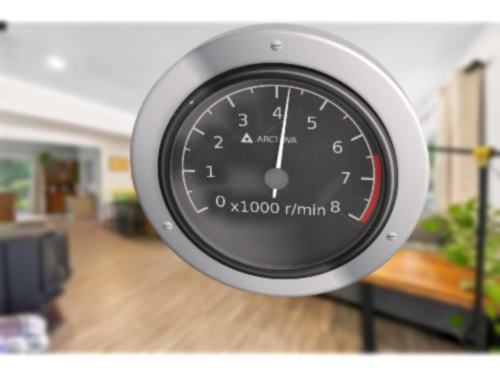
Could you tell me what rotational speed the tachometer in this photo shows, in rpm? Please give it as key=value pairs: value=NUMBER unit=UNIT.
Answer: value=4250 unit=rpm
